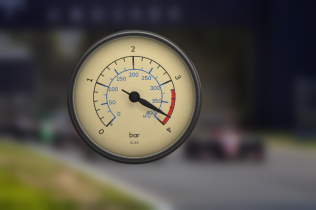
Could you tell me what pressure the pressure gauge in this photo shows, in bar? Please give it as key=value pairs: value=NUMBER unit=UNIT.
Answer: value=3.8 unit=bar
